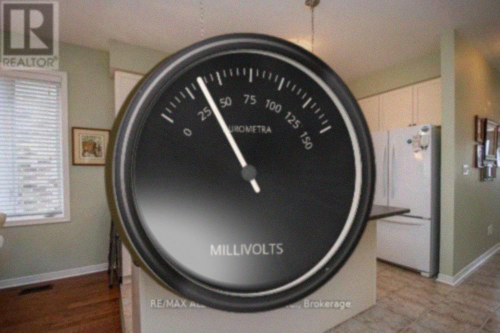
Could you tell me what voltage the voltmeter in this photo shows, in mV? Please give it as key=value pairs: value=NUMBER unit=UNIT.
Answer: value=35 unit=mV
